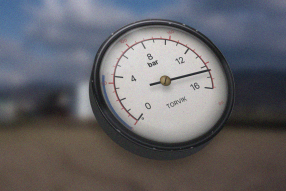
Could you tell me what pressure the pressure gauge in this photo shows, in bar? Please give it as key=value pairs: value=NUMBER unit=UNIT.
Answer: value=14.5 unit=bar
